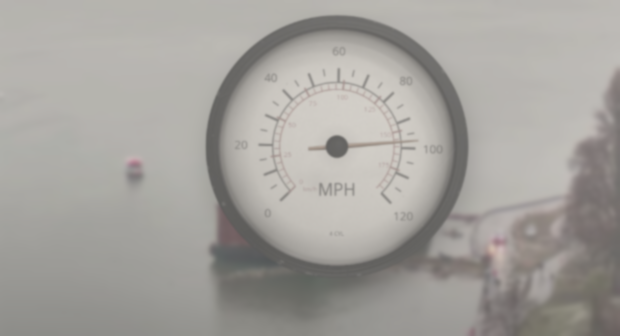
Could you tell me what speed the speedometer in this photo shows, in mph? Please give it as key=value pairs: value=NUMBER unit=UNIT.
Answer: value=97.5 unit=mph
